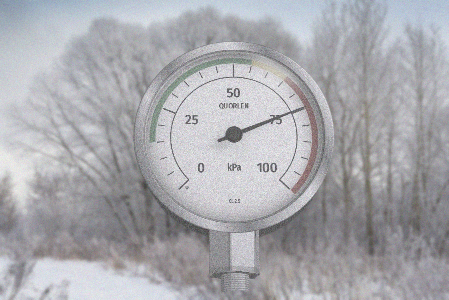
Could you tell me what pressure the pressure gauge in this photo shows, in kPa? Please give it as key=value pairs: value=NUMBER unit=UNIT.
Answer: value=75 unit=kPa
